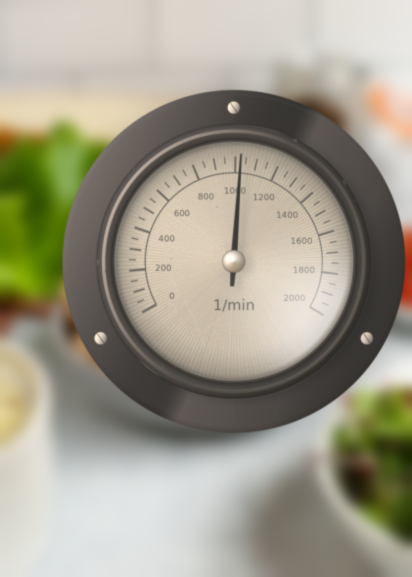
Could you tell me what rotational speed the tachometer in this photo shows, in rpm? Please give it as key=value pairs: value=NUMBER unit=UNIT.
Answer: value=1025 unit=rpm
